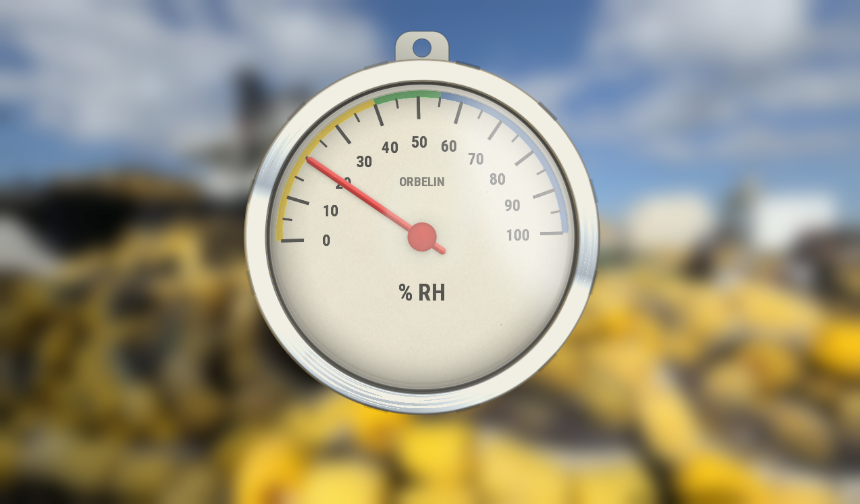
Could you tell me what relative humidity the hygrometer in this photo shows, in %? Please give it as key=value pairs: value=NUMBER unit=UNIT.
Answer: value=20 unit=%
